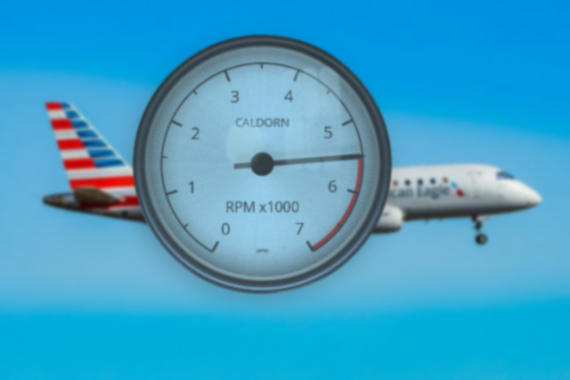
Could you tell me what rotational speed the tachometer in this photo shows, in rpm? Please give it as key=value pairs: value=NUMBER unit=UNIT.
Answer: value=5500 unit=rpm
